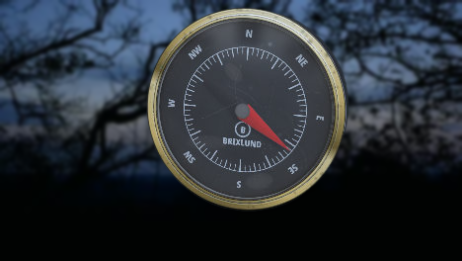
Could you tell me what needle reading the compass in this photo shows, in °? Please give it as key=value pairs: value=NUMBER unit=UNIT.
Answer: value=125 unit=°
